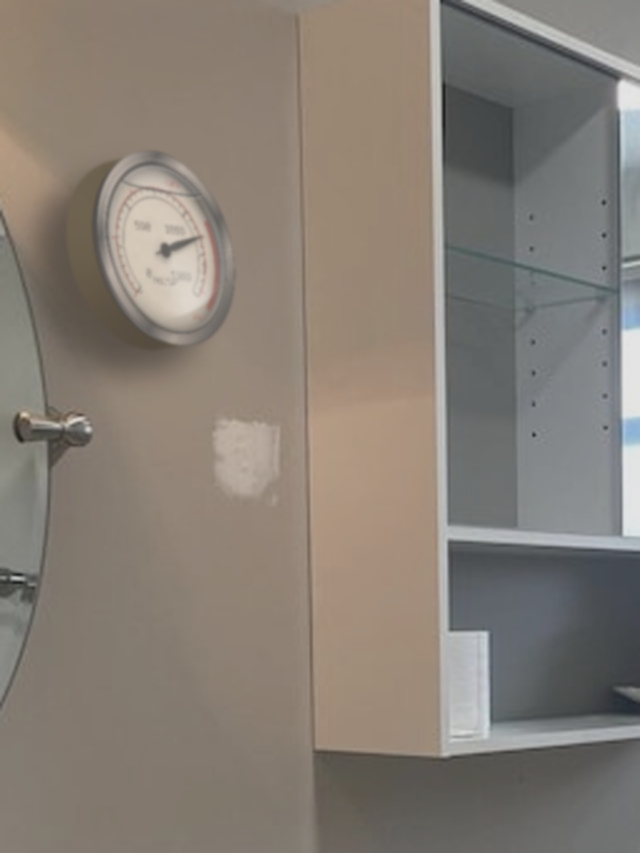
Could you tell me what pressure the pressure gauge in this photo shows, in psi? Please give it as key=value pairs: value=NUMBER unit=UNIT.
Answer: value=1150 unit=psi
